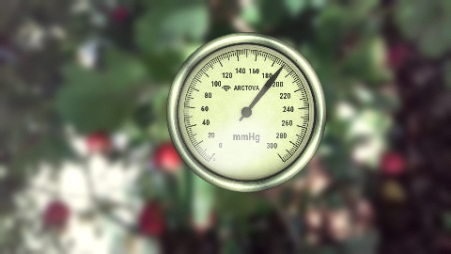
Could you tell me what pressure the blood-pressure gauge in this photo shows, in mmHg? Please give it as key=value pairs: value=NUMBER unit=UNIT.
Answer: value=190 unit=mmHg
